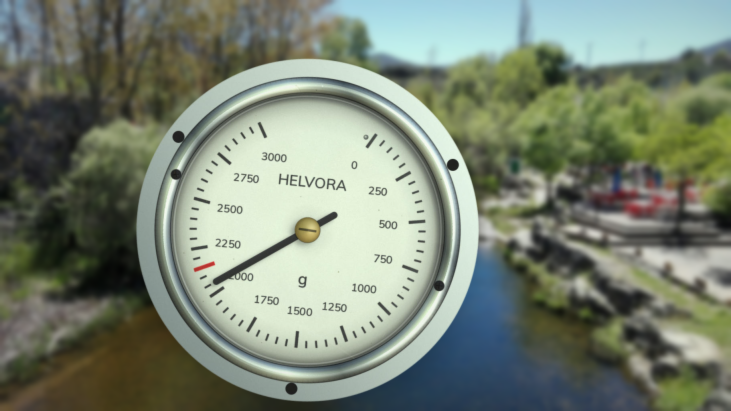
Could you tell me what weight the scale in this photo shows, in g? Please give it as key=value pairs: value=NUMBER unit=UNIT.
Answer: value=2050 unit=g
